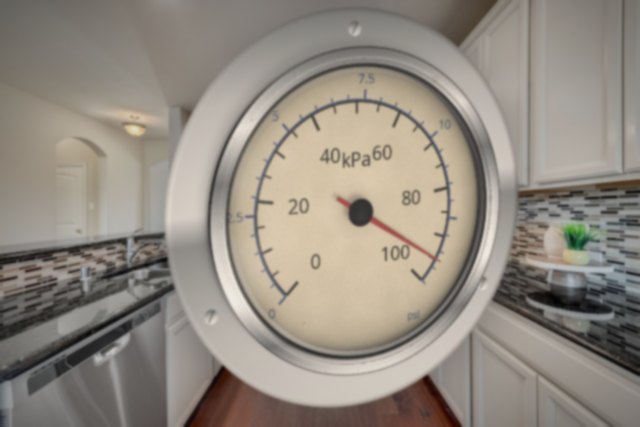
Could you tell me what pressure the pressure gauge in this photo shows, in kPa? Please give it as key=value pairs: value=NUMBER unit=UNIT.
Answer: value=95 unit=kPa
